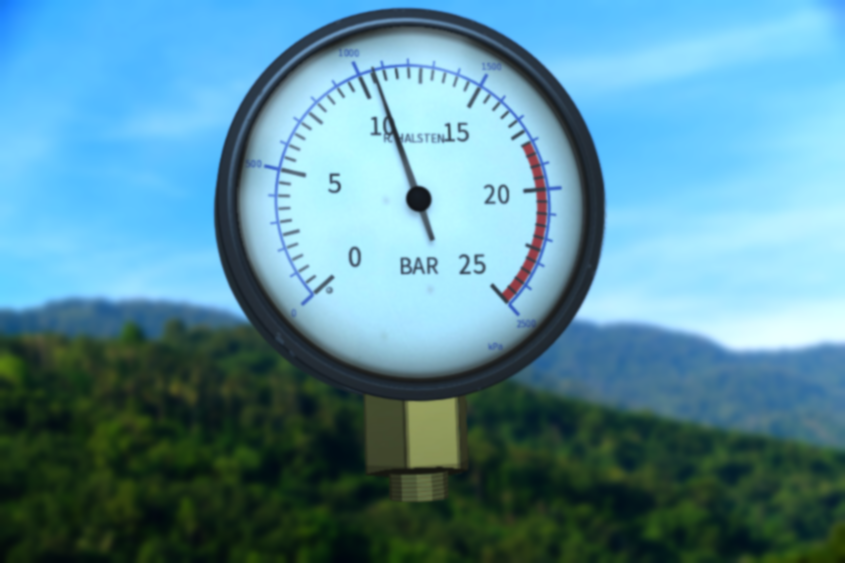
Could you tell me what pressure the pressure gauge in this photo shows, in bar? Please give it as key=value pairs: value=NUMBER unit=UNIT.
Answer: value=10.5 unit=bar
